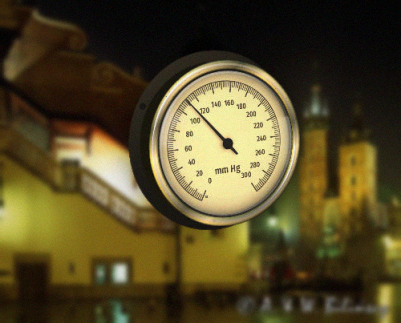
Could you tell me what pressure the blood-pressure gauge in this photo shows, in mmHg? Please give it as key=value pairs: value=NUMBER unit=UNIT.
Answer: value=110 unit=mmHg
